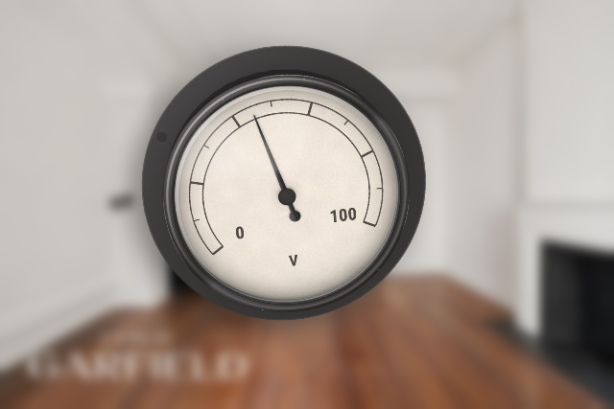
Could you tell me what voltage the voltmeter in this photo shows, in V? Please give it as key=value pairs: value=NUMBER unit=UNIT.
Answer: value=45 unit=V
